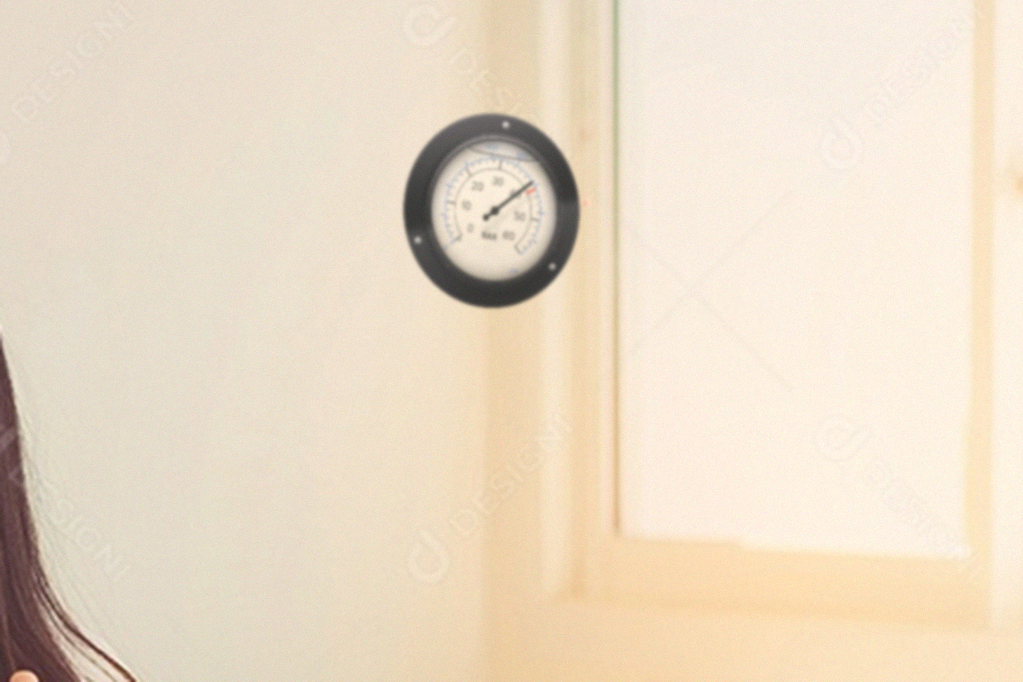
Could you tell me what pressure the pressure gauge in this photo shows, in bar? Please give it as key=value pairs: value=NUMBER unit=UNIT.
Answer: value=40 unit=bar
